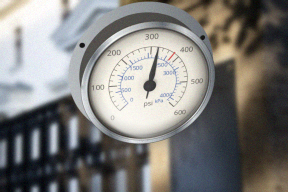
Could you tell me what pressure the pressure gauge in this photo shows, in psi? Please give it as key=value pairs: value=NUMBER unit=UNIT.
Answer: value=320 unit=psi
